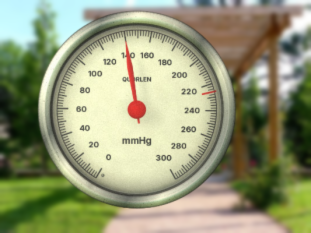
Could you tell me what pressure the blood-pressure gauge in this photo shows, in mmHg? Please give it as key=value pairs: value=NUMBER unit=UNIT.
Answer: value=140 unit=mmHg
